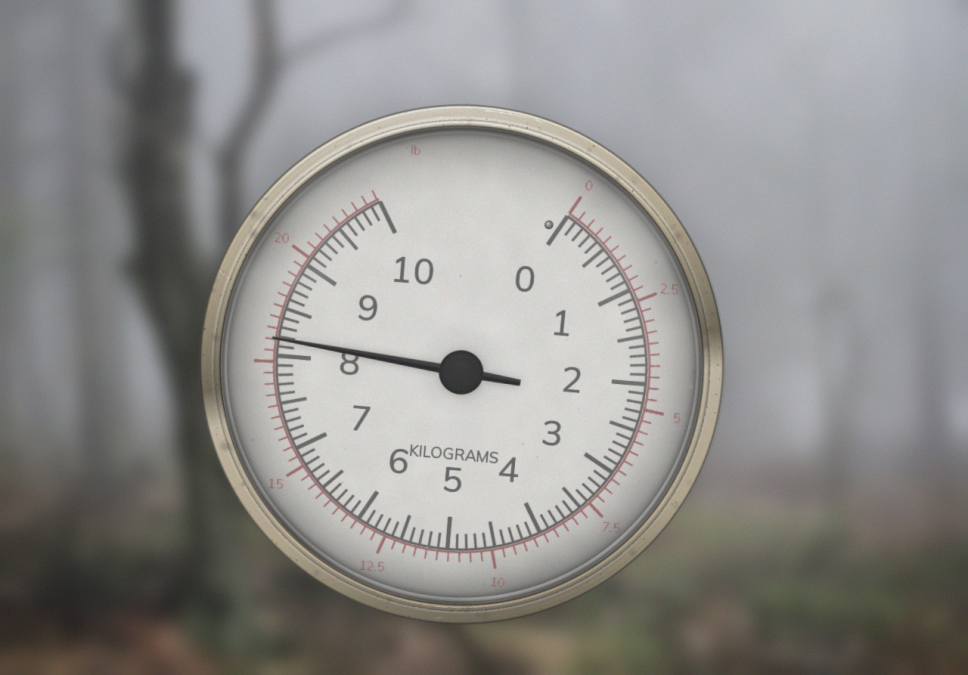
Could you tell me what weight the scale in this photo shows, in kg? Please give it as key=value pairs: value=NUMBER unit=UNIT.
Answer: value=8.2 unit=kg
